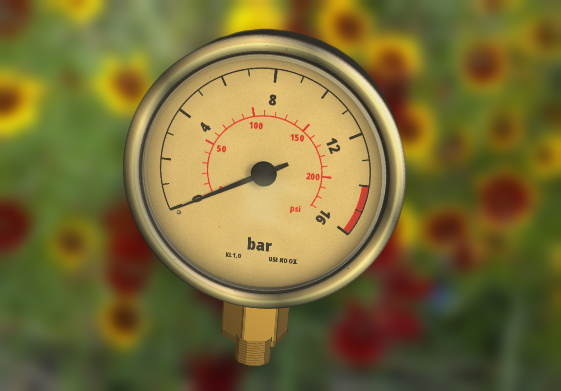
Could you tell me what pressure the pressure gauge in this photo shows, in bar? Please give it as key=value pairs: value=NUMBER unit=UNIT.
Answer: value=0 unit=bar
